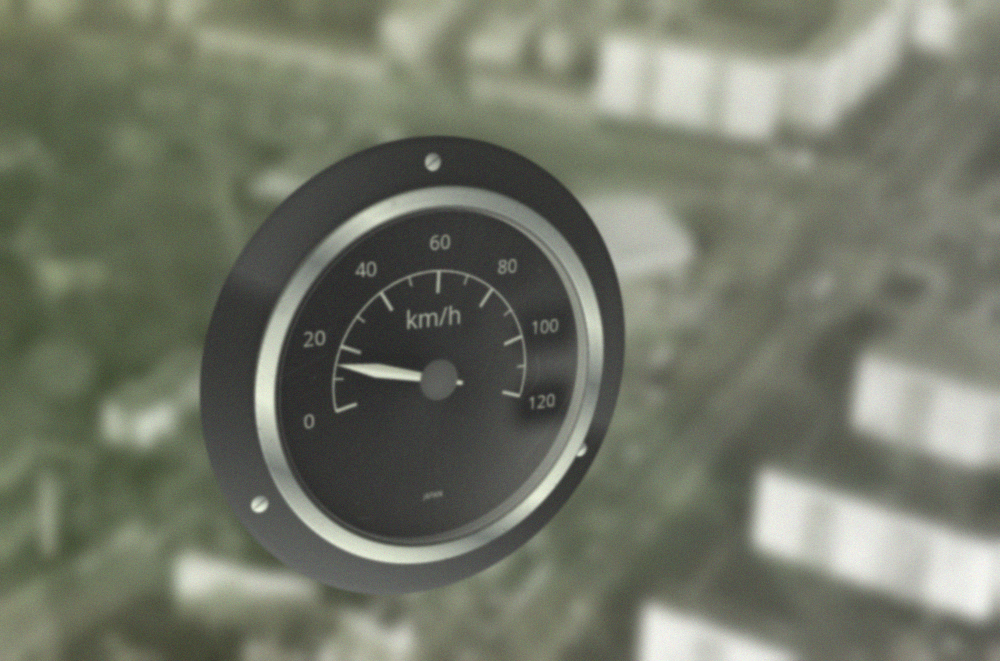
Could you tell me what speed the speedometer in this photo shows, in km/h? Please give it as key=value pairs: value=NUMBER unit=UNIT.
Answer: value=15 unit=km/h
